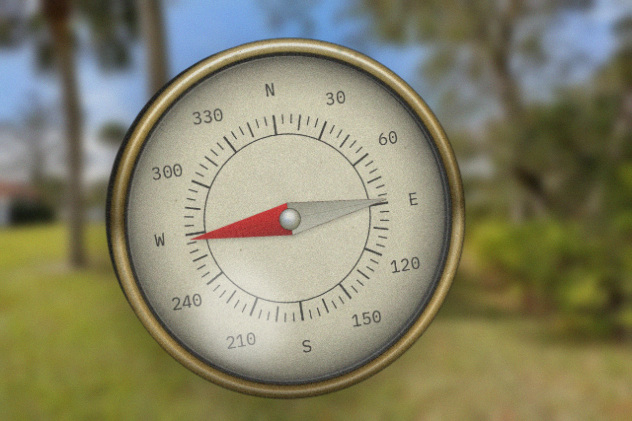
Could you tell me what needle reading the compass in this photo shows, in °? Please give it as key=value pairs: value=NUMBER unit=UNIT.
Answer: value=267.5 unit=°
